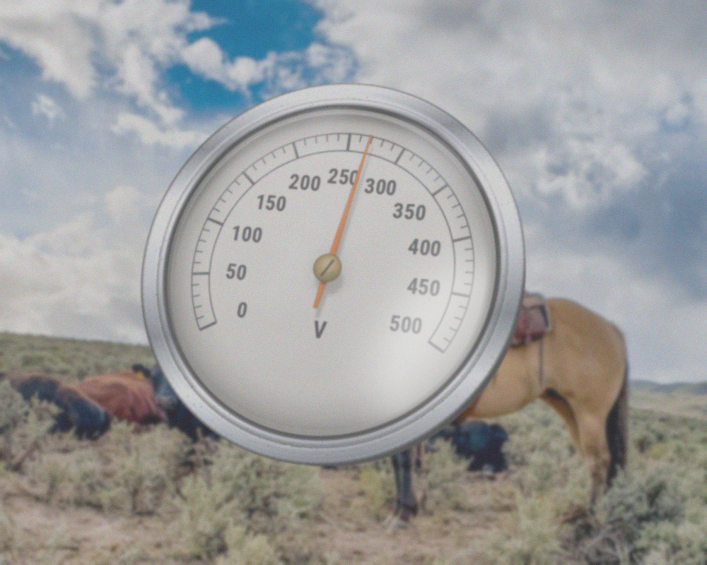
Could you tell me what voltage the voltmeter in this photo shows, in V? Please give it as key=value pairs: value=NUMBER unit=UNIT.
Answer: value=270 unit=V
